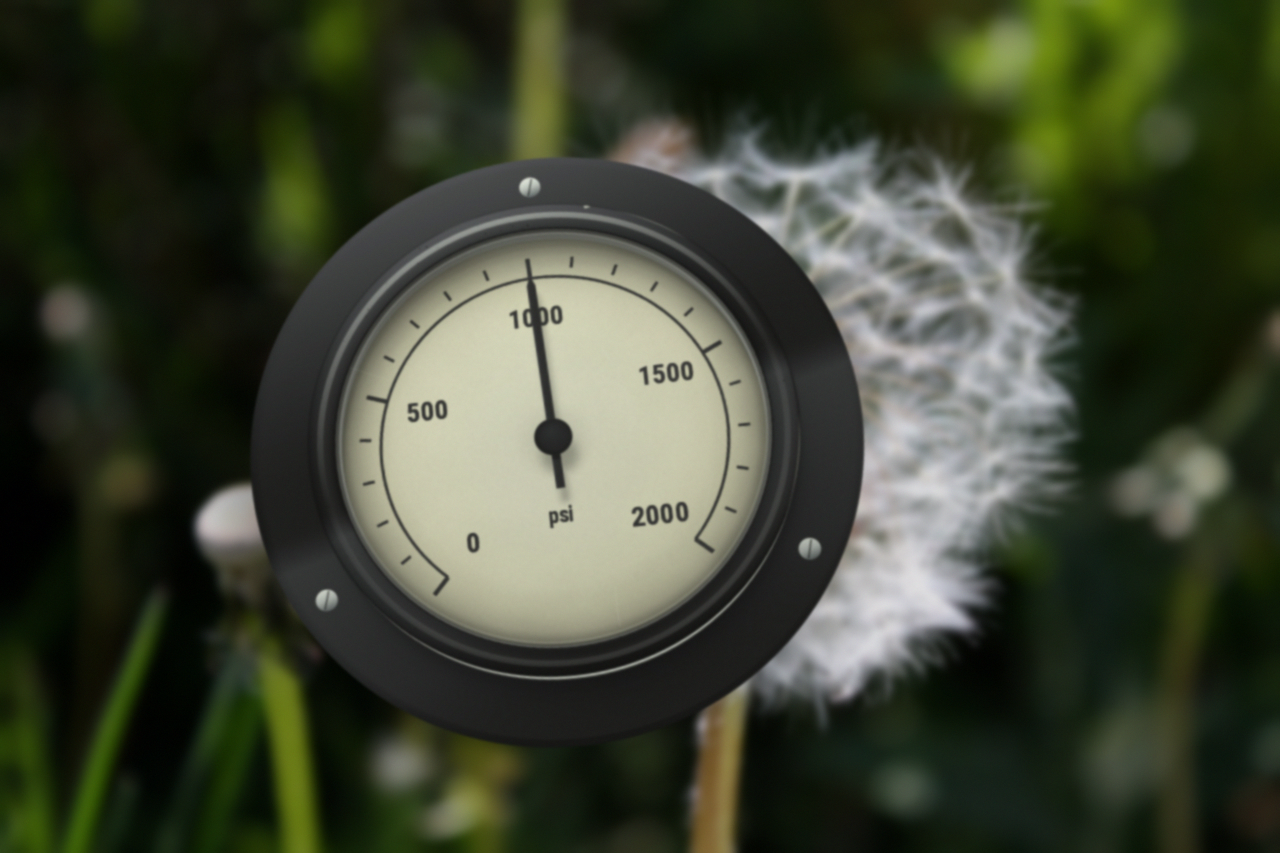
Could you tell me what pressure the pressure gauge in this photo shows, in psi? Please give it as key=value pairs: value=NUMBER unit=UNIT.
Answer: value=1000 unit=psi
